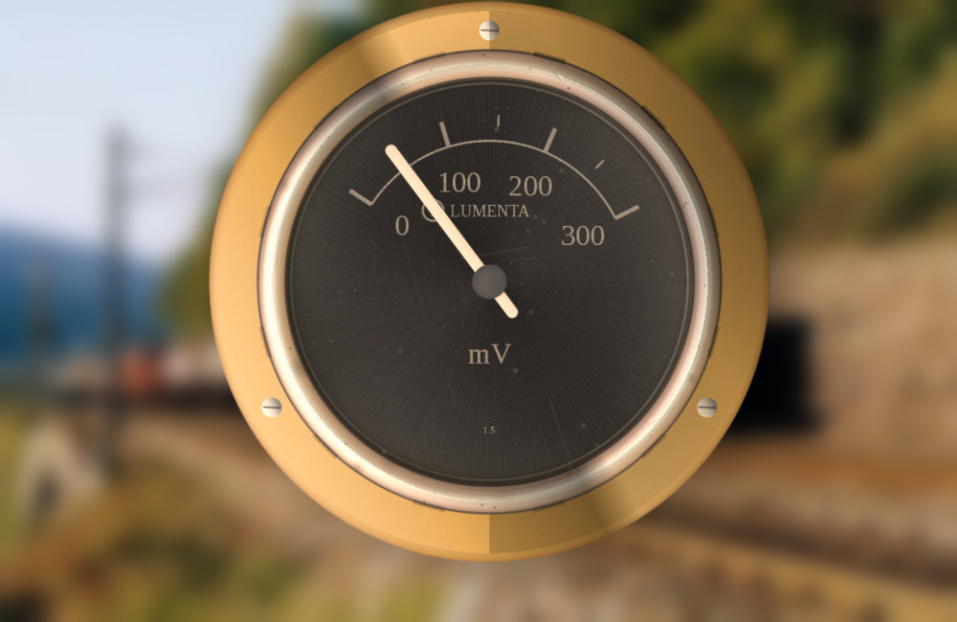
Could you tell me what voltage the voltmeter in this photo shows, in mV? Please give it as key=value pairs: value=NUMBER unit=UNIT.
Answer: value=50 unit=mV
